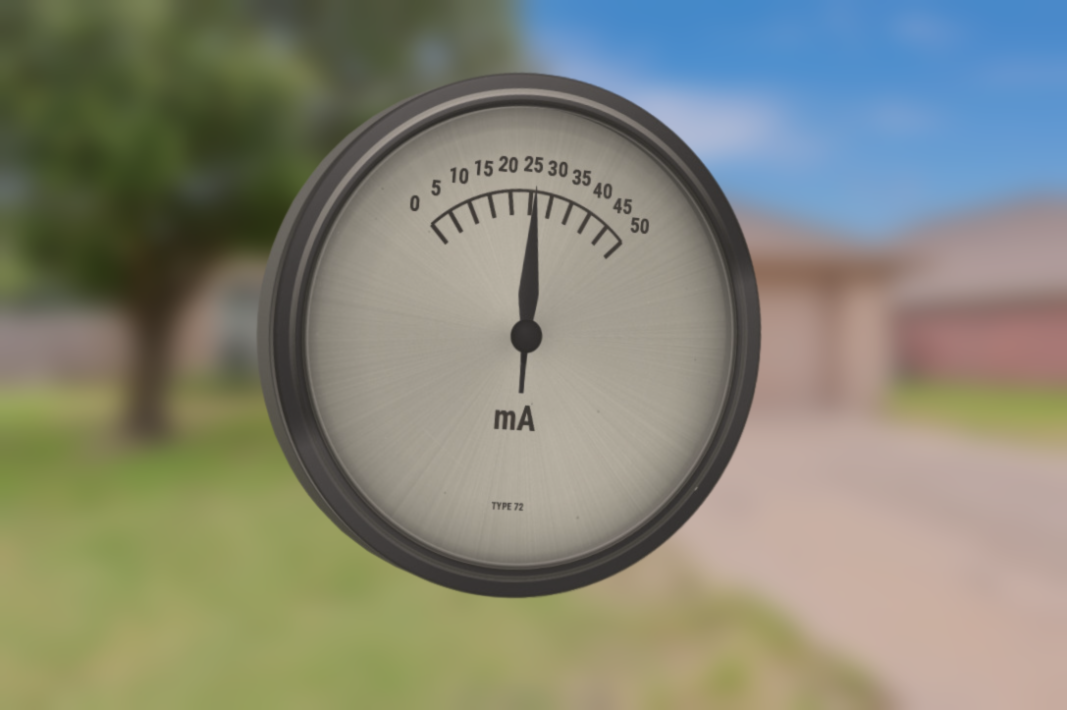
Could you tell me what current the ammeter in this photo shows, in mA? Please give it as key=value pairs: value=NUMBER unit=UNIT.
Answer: value=25 unit=mA
